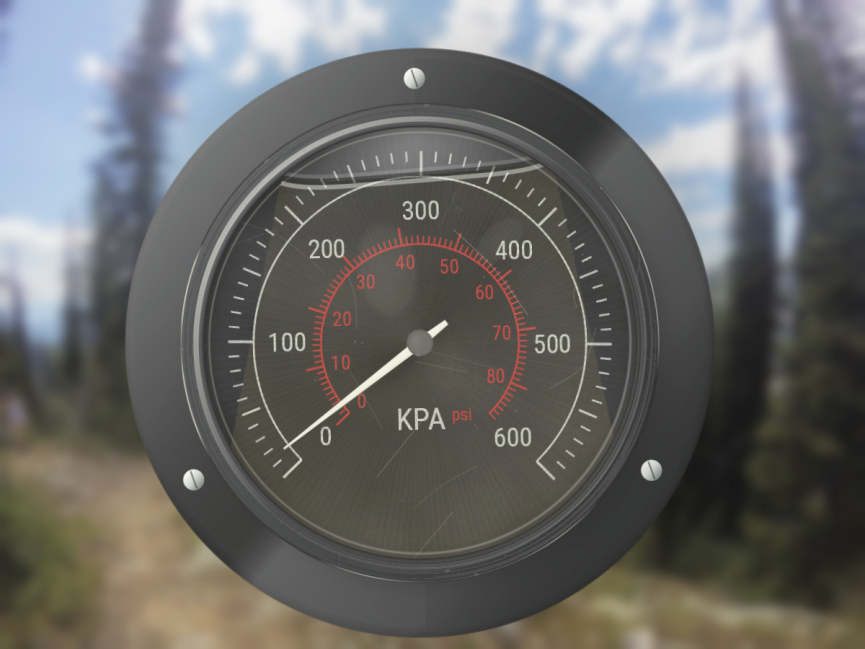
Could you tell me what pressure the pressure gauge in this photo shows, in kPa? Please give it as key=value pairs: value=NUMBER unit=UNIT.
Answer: value=15 unit=kPa
